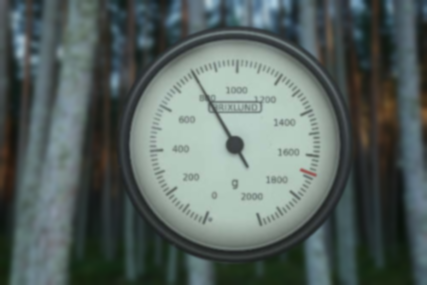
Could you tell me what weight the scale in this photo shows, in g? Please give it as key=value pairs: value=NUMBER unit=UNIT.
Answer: value=800 unit=g
